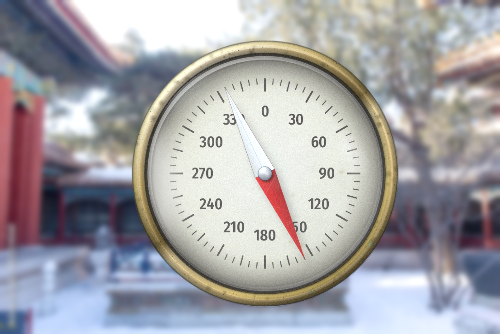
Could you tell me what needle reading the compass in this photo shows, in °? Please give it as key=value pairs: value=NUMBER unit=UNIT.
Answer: value=155 unit=°
